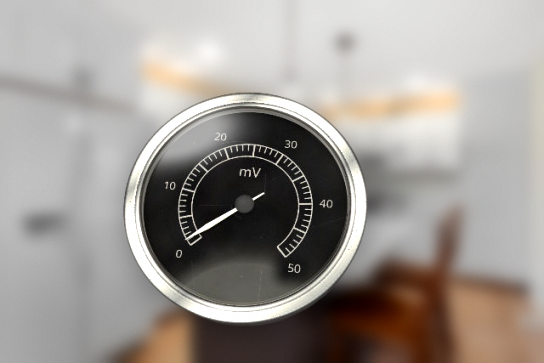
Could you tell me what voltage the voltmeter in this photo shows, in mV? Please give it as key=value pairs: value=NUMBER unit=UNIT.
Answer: value=1 unit=mV
